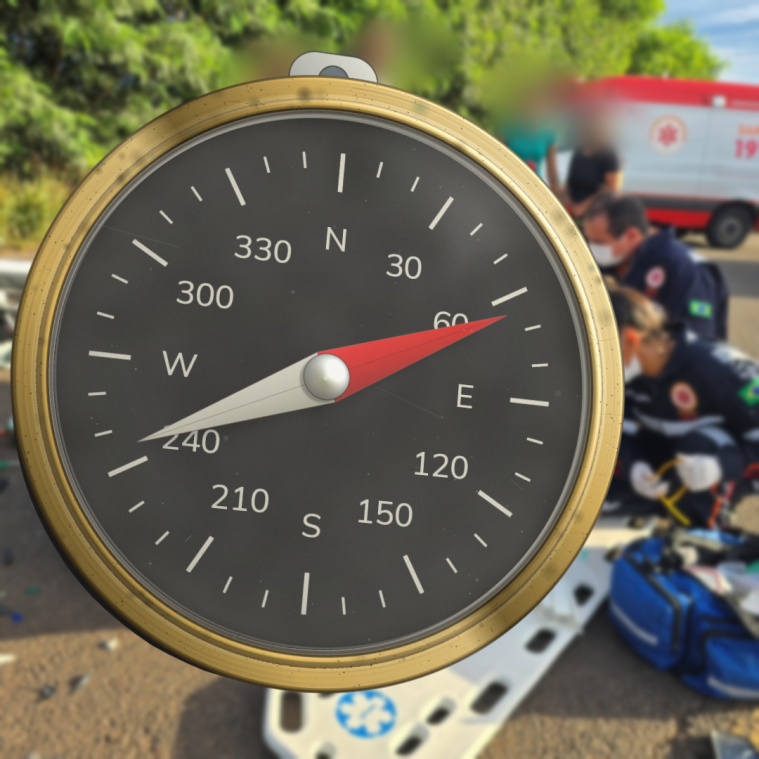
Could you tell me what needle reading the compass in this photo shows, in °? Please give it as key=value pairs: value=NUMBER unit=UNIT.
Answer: value=65 unit=°
